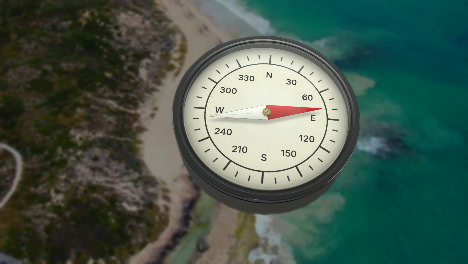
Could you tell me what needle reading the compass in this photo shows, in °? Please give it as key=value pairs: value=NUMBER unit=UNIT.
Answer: value=80 unit=°
